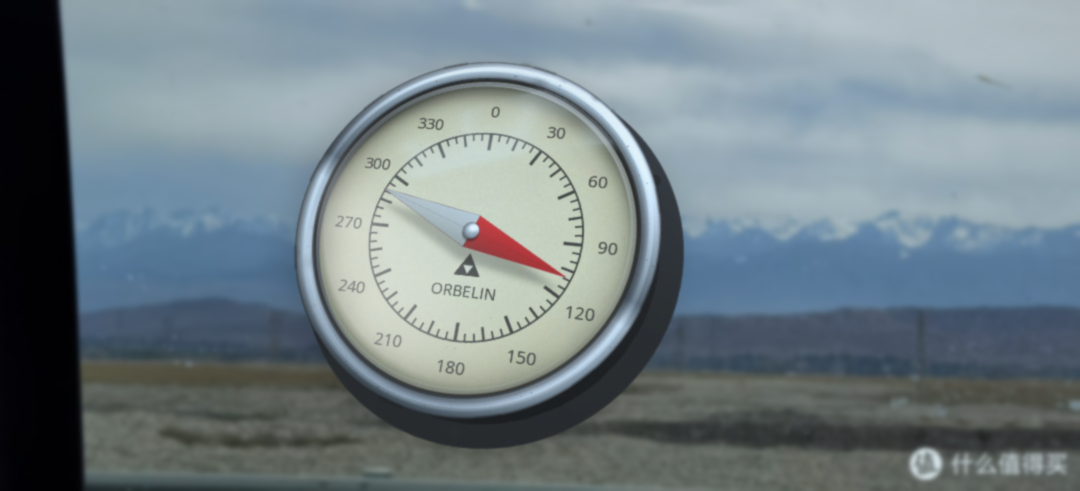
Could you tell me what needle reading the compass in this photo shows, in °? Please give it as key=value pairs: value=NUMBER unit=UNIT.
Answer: value=110 unit=°
